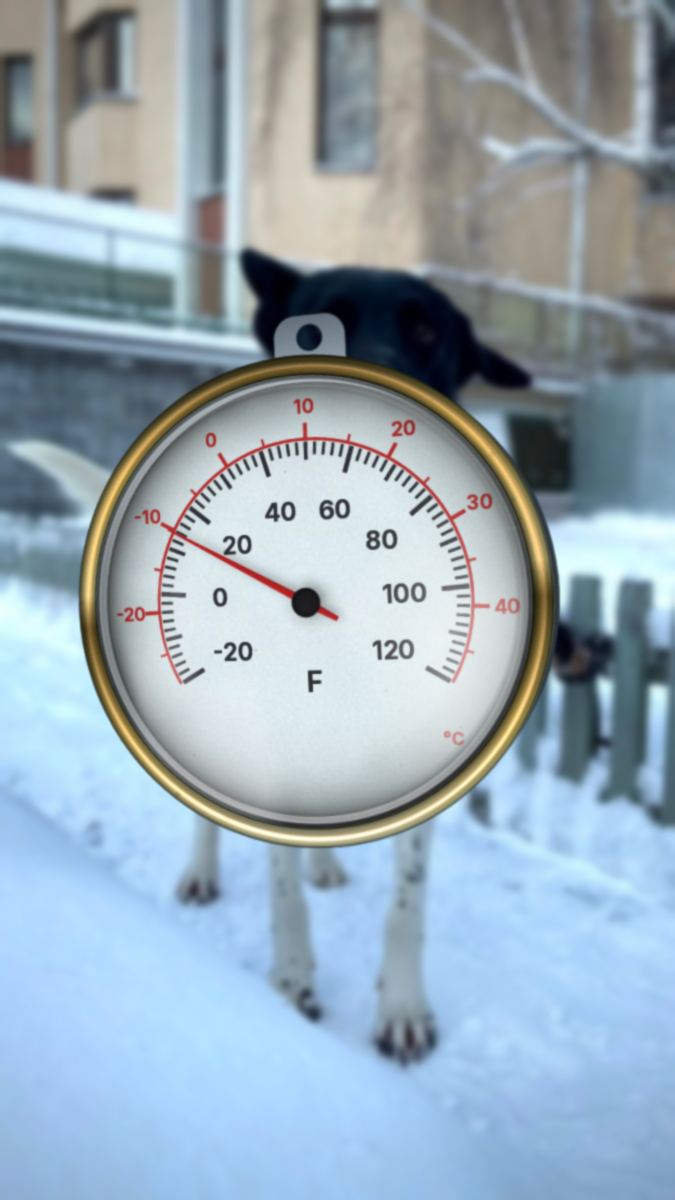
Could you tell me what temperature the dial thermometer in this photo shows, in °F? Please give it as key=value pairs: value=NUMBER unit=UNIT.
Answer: value=14 unit=°F
